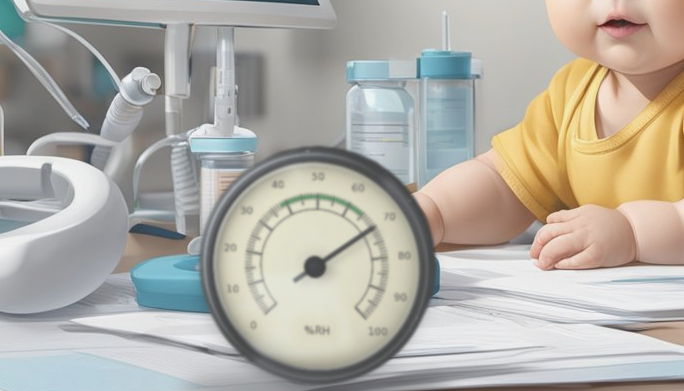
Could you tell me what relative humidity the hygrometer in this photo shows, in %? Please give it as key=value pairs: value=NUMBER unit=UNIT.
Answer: value=70 unit=%
